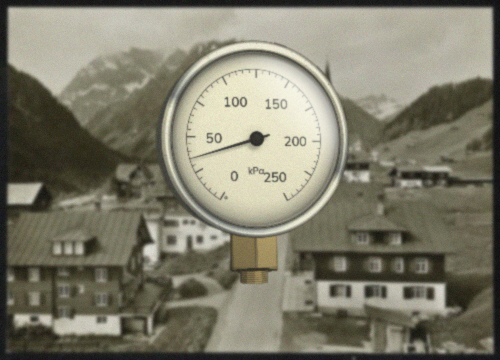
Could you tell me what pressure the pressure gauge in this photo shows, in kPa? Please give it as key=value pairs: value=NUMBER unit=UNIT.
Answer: value=35 unit=kPa
